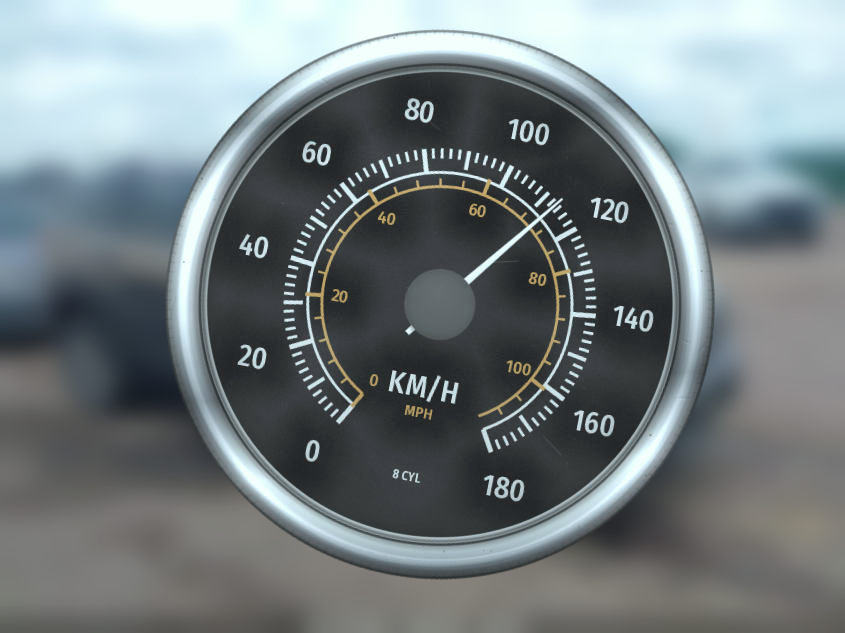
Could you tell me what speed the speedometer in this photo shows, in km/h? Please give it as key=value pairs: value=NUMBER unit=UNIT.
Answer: value=113 unit=km/h
